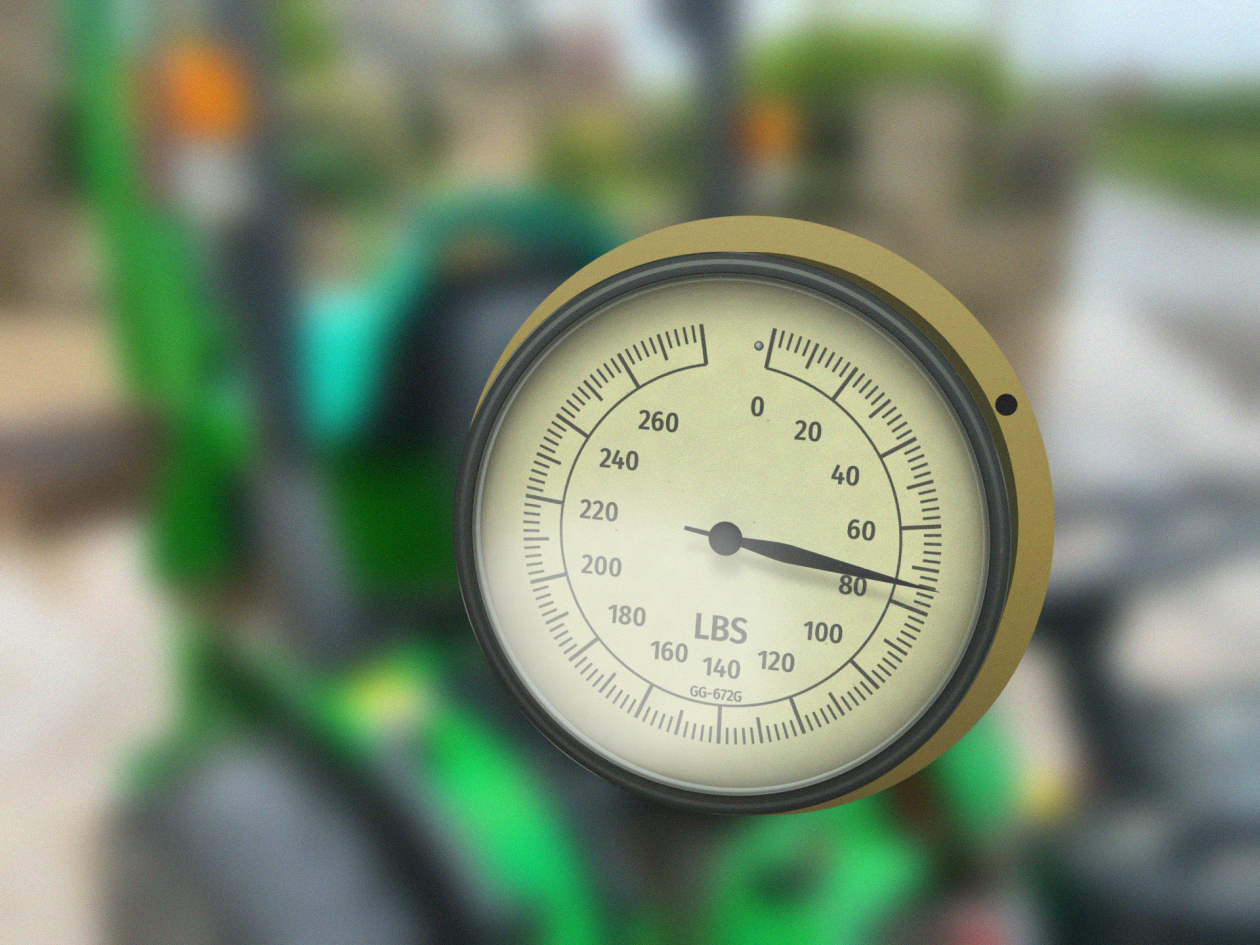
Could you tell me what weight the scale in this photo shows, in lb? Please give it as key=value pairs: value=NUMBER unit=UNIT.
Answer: value=74 unit=lb
